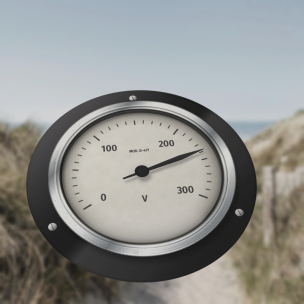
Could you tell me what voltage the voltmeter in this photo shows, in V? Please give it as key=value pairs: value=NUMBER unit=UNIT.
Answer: value=240 unit=V
